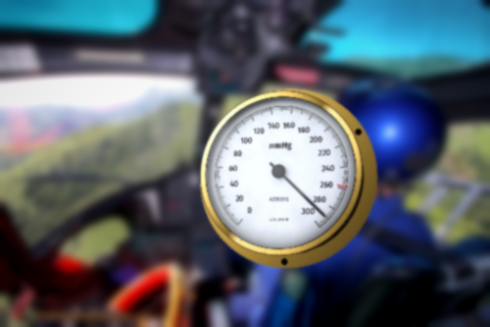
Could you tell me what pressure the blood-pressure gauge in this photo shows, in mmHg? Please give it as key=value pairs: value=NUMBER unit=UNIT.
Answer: value=290 unit=mmHg
